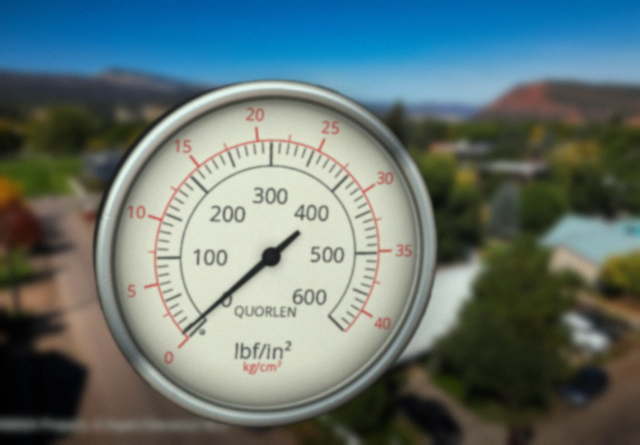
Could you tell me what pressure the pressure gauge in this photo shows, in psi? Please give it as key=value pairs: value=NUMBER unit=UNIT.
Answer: value=10 unit=psi
